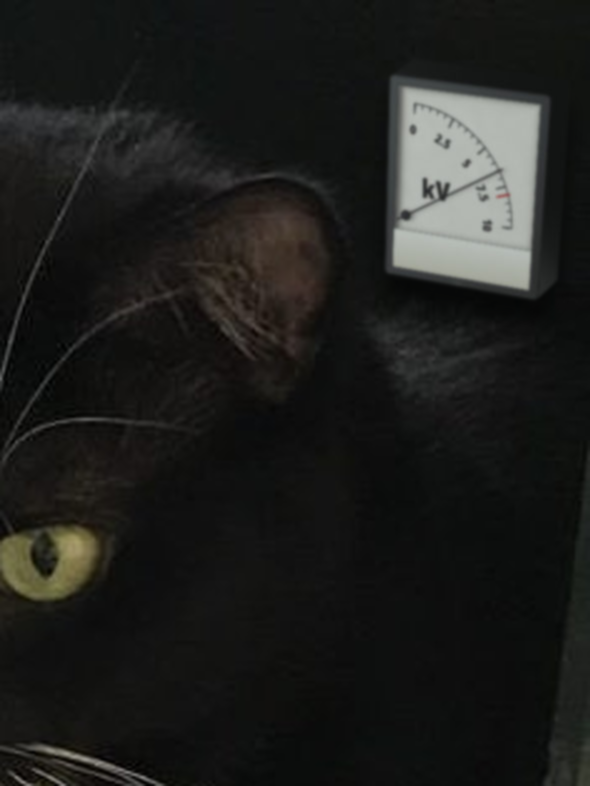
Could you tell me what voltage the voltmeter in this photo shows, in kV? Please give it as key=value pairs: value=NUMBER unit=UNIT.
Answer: value=6.5 unit=kV
